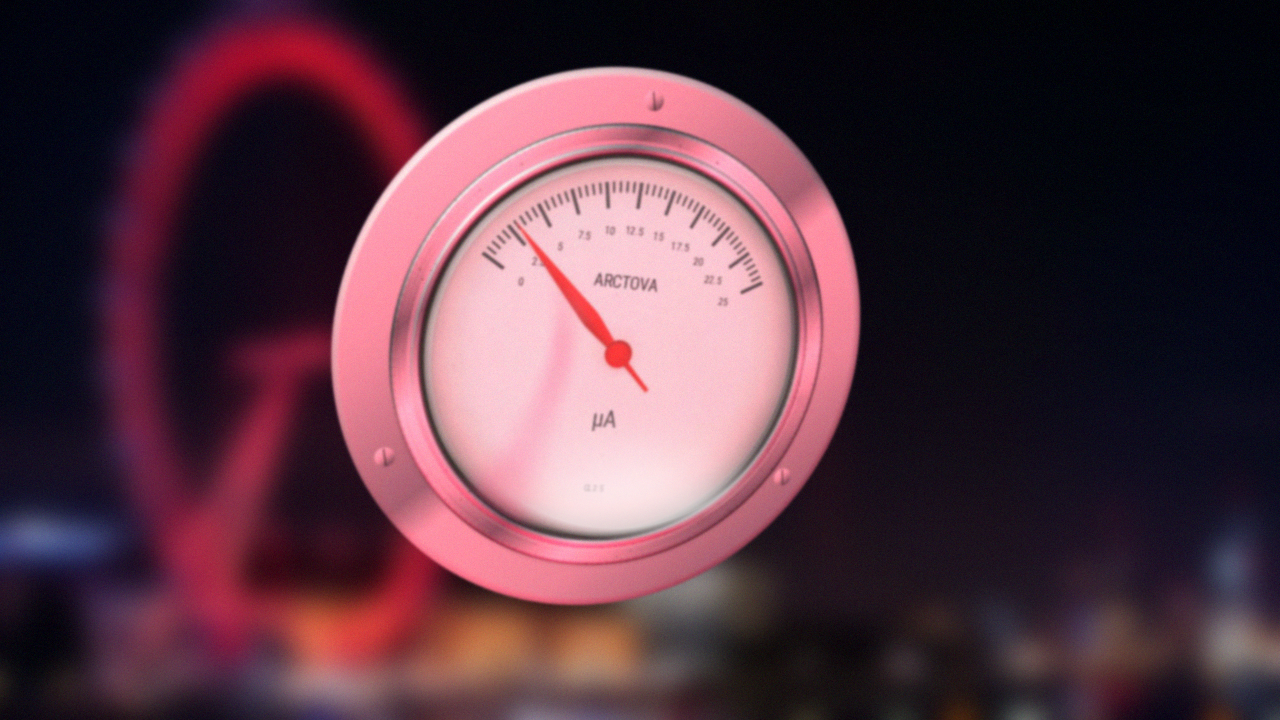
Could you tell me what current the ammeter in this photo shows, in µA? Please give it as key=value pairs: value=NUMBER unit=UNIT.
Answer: value=3 unit=µA
